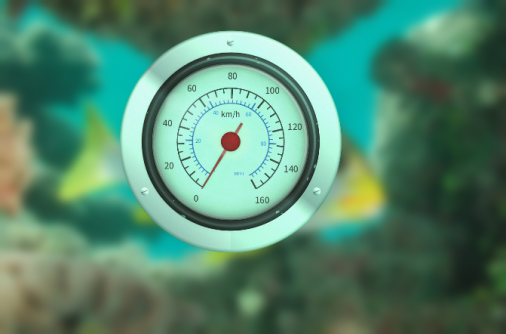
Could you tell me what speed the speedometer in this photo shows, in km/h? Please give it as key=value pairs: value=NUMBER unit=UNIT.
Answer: value=0 unit=km/h
